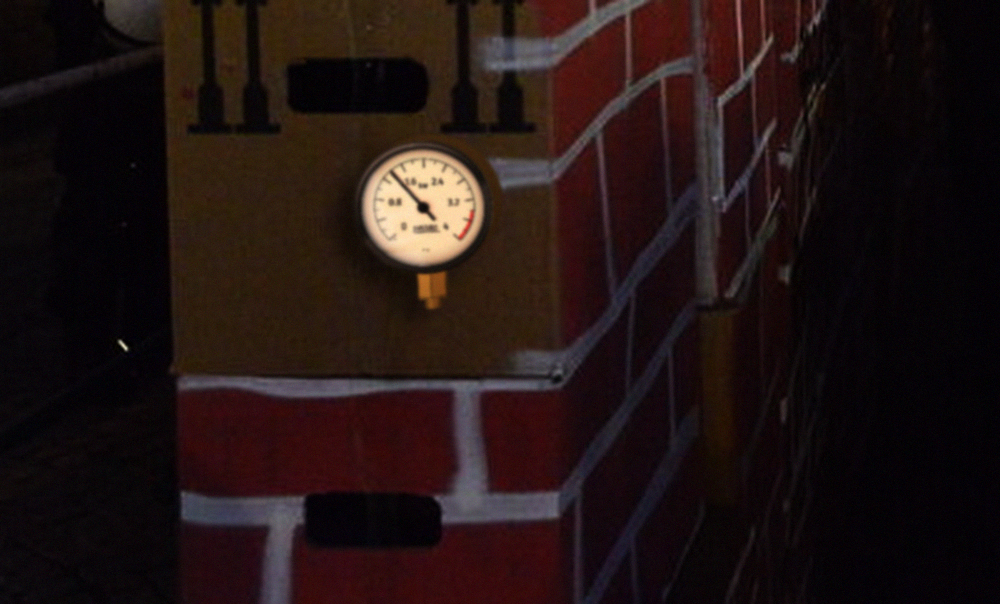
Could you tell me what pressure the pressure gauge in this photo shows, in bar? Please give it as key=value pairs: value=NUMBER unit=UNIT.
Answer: value=1.4 unit=bar
